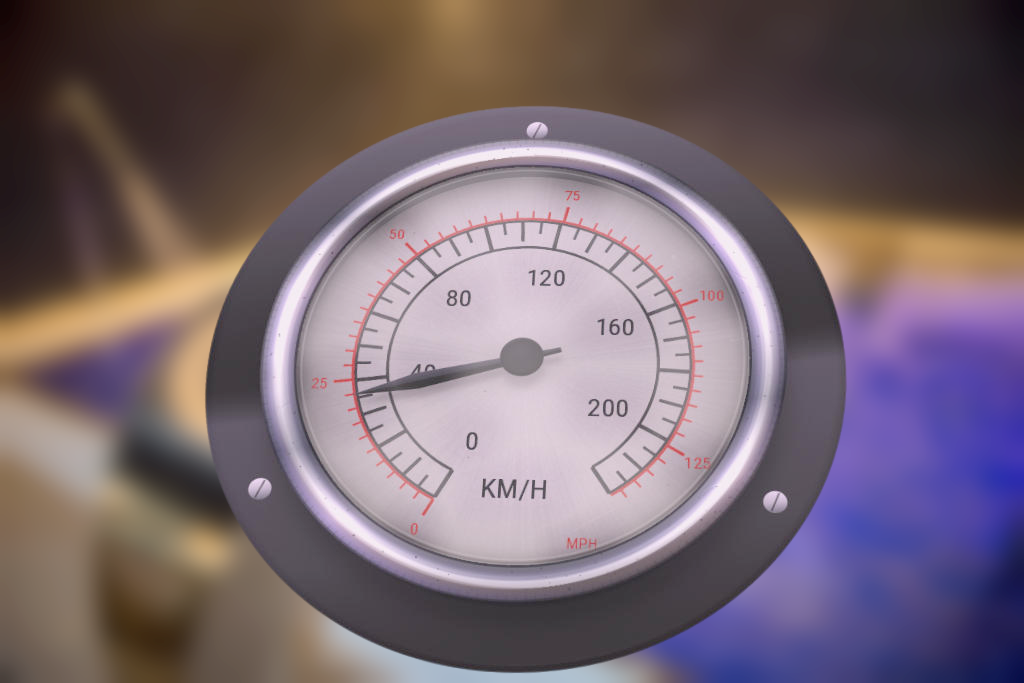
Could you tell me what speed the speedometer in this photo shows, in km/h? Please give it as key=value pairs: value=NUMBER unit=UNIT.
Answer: value=35 unit=km/h
